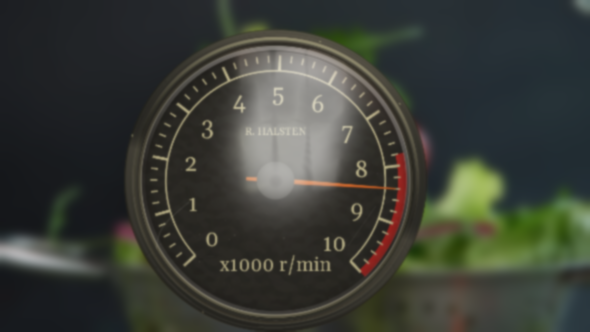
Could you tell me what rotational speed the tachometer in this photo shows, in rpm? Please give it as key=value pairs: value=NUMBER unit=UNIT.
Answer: value=8400 unit=rpm
